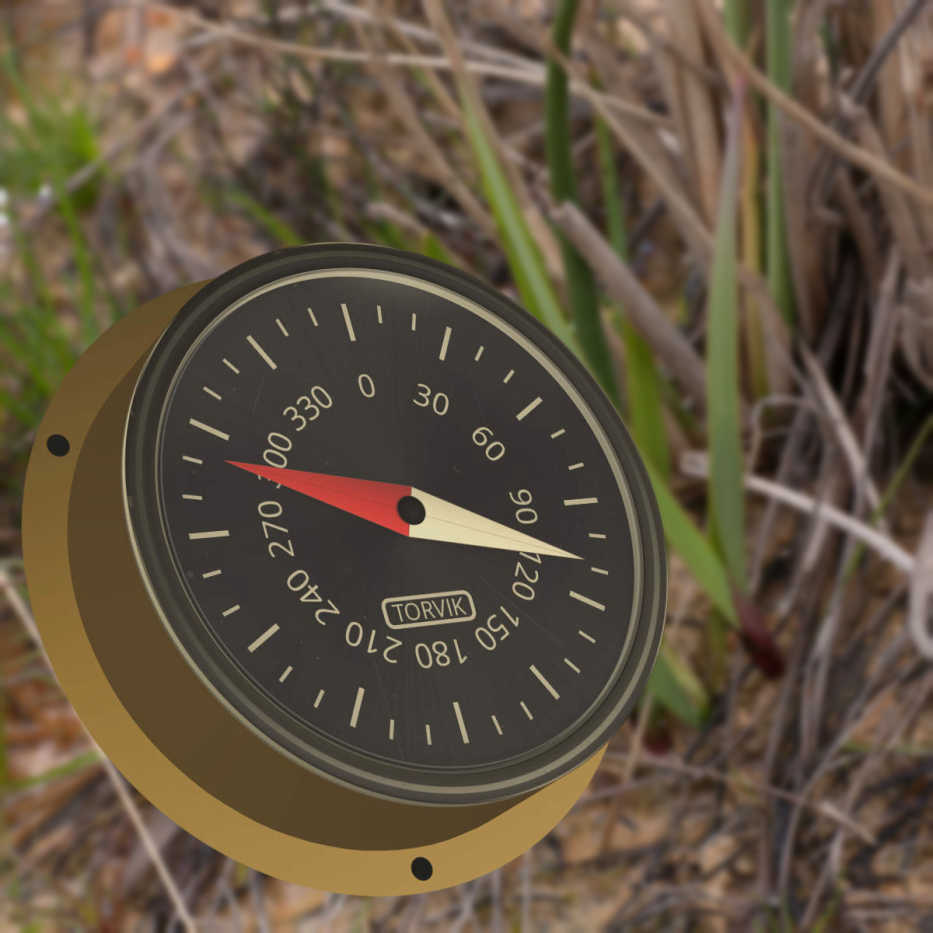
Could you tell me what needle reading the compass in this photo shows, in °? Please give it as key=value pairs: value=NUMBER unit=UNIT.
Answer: value=290 unit=°
